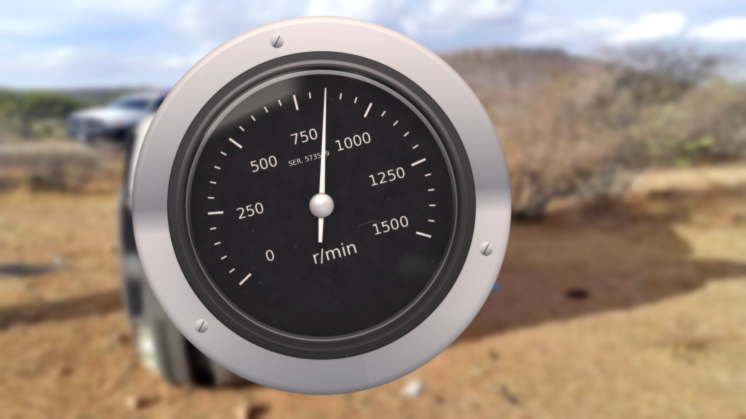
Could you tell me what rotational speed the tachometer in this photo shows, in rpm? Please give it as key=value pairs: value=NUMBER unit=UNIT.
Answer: value=850 unit=rpm
